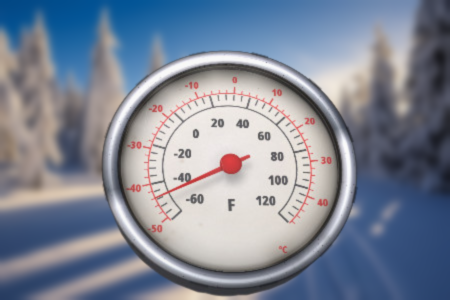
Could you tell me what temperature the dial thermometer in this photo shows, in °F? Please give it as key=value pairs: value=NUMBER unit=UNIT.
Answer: value=-48 unit=°F
